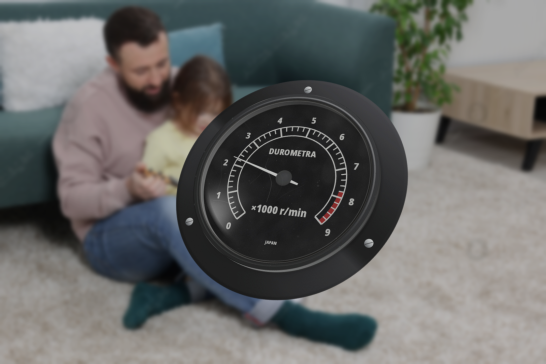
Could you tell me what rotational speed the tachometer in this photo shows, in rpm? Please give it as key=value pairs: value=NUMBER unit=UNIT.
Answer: value=2200 unit=rpm
